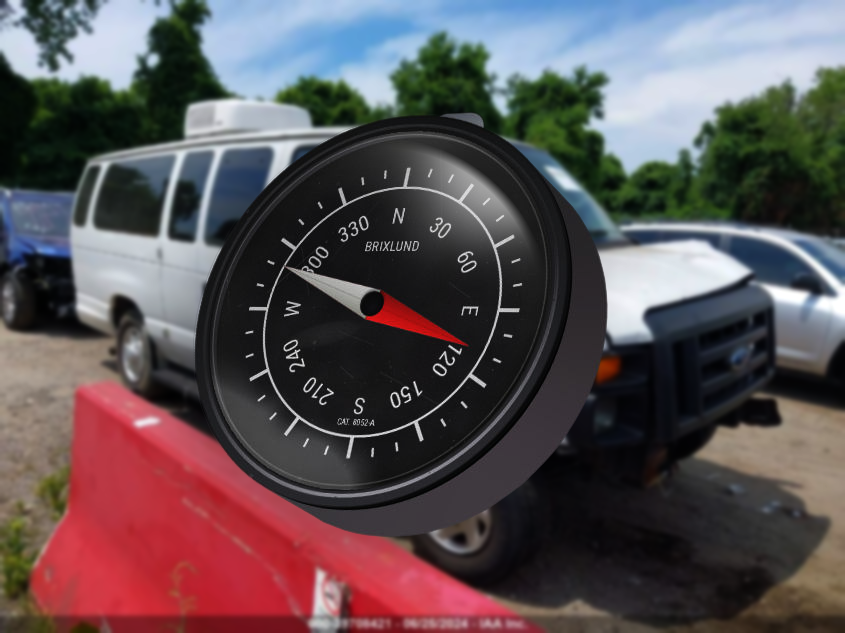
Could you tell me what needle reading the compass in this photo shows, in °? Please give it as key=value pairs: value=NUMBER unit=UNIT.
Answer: value=110 unit=°
